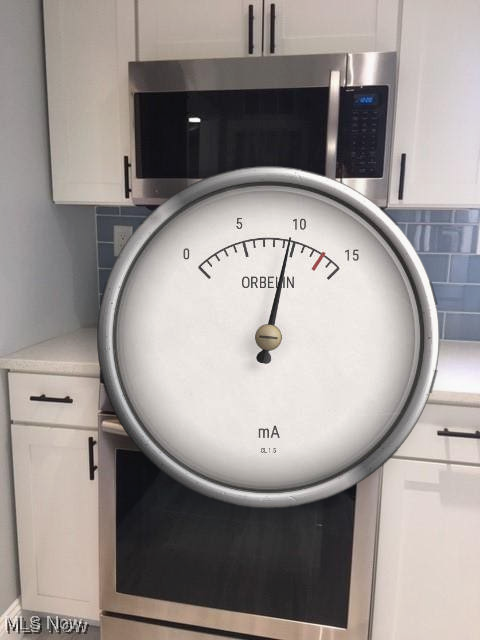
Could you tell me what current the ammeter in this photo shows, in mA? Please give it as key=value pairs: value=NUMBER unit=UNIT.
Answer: value=9.5 unit=mA
